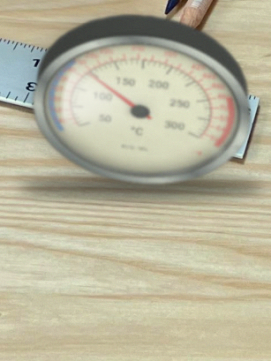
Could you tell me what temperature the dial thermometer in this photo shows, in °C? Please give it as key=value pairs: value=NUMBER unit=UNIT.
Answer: value=125 unit=°C
